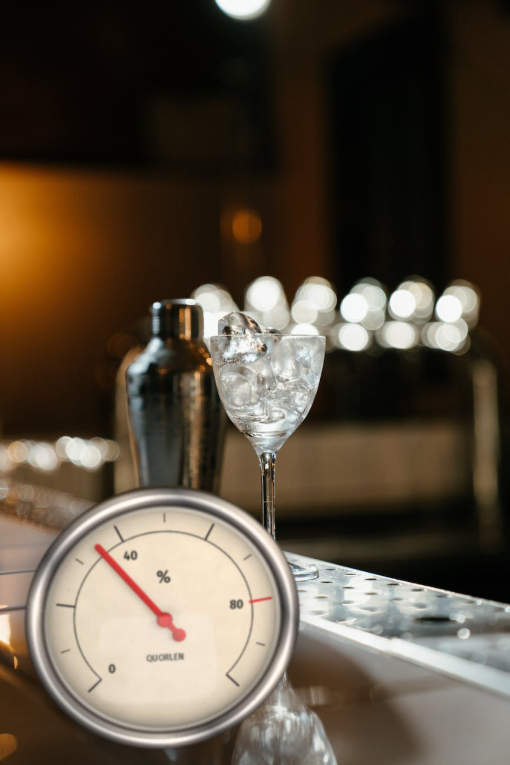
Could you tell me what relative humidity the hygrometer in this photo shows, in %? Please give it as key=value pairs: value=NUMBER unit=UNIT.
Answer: value=35 unit=%
